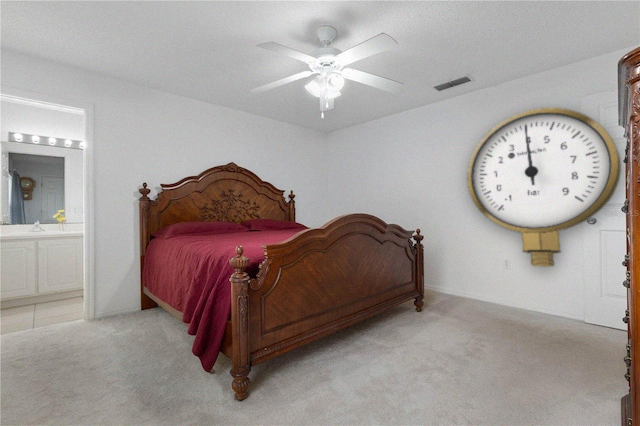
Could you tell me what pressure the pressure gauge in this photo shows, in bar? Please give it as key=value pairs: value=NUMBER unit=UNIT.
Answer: value=4 unit=bar
